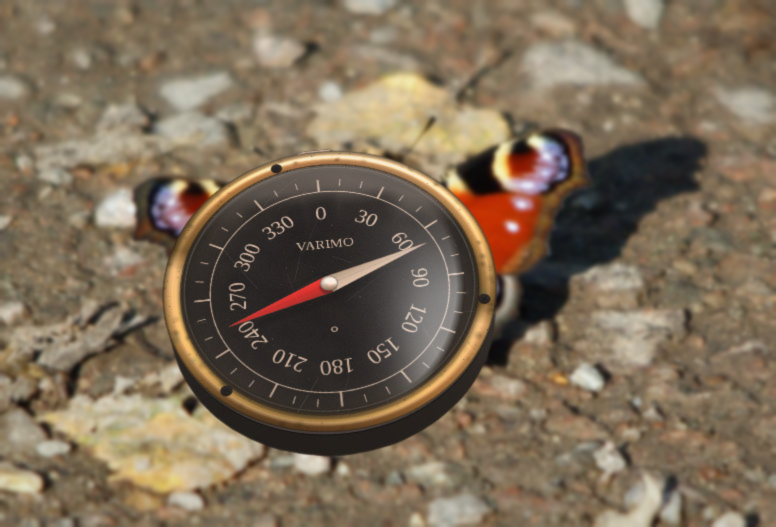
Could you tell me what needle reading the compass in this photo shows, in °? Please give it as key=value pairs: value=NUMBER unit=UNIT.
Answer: value=250 unit=°
